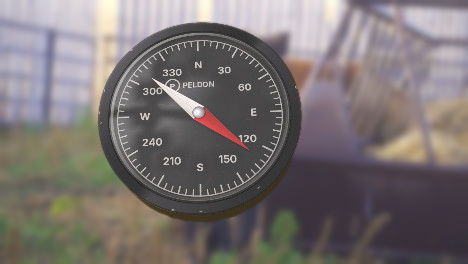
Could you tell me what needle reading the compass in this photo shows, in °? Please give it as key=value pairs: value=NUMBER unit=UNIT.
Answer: value=130 unit=°
